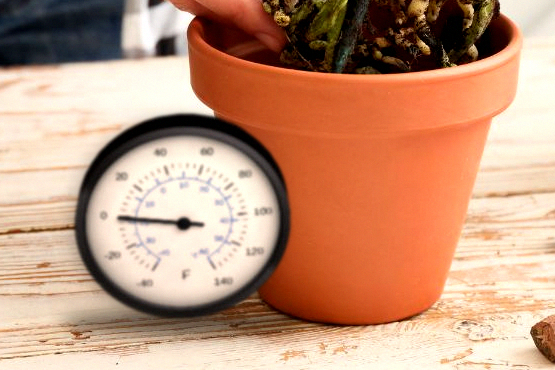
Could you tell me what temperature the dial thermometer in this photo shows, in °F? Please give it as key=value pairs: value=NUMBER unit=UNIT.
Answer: value=0 unit=°F
